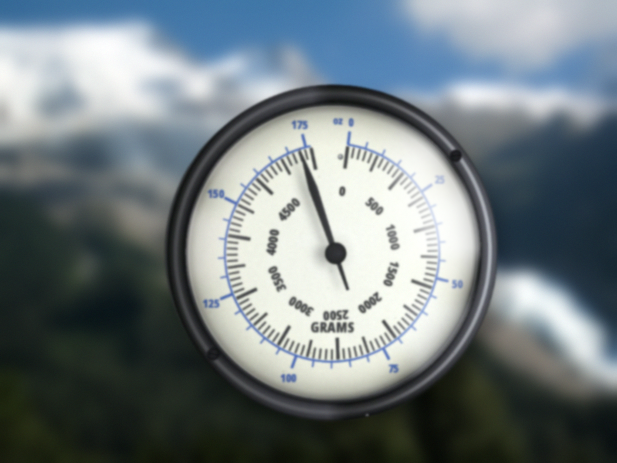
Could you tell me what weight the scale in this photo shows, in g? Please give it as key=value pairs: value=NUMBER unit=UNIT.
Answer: value=4900 unit=g
